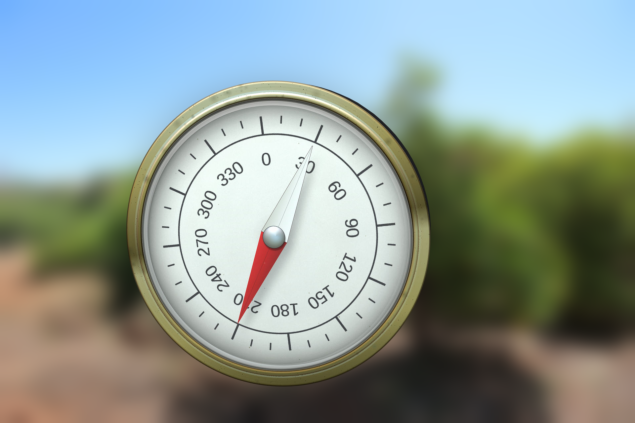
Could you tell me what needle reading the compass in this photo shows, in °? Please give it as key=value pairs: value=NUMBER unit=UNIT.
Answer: value=210 unit=°
